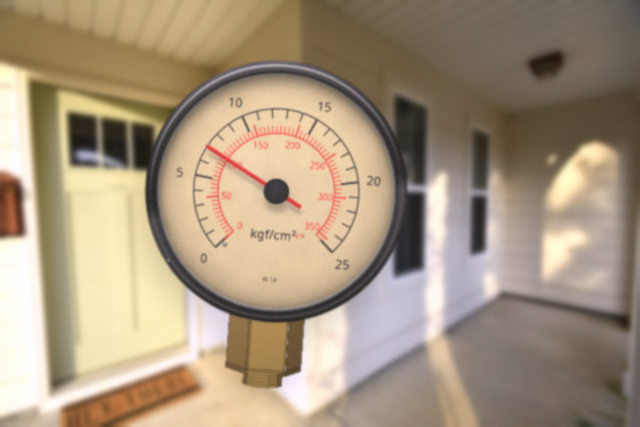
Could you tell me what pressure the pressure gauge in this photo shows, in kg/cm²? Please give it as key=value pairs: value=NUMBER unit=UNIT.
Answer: value=7 unit=kg/cm²
